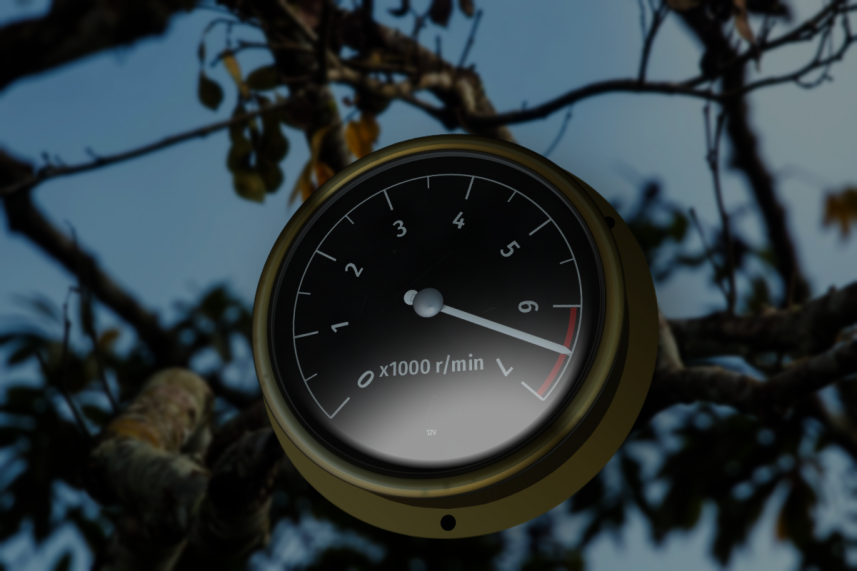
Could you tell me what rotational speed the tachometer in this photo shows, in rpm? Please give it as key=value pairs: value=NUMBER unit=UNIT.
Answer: value=6500 unit=rpm
